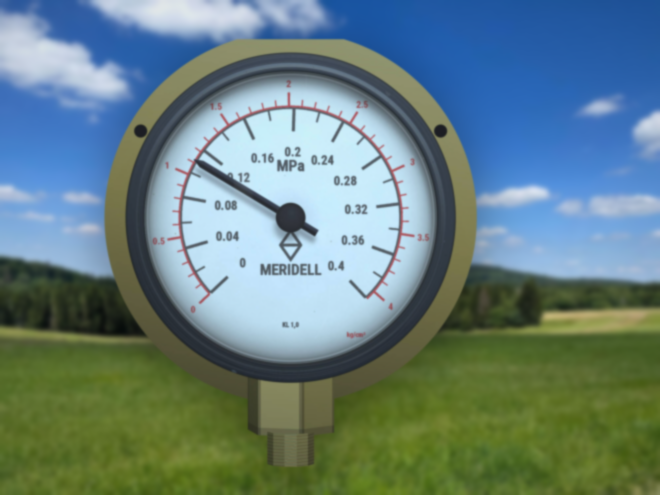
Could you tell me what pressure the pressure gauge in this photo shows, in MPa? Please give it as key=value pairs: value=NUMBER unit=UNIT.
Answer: value=0.11 unit=MPa
